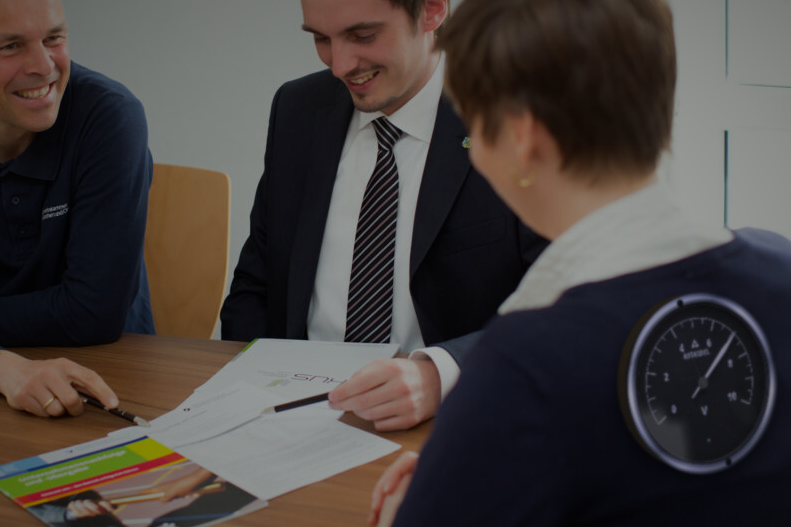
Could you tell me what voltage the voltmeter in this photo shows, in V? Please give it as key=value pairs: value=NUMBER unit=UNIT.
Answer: value=7 unit=V
